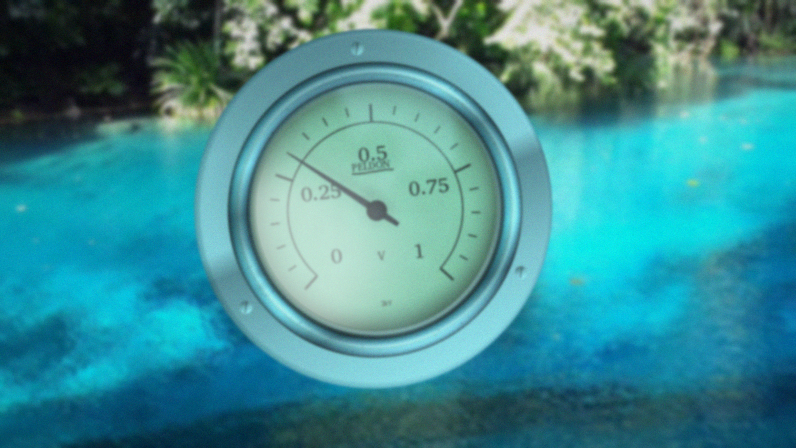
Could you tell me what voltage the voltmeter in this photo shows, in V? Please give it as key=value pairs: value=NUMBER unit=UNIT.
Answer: value=0.3 unit=V
